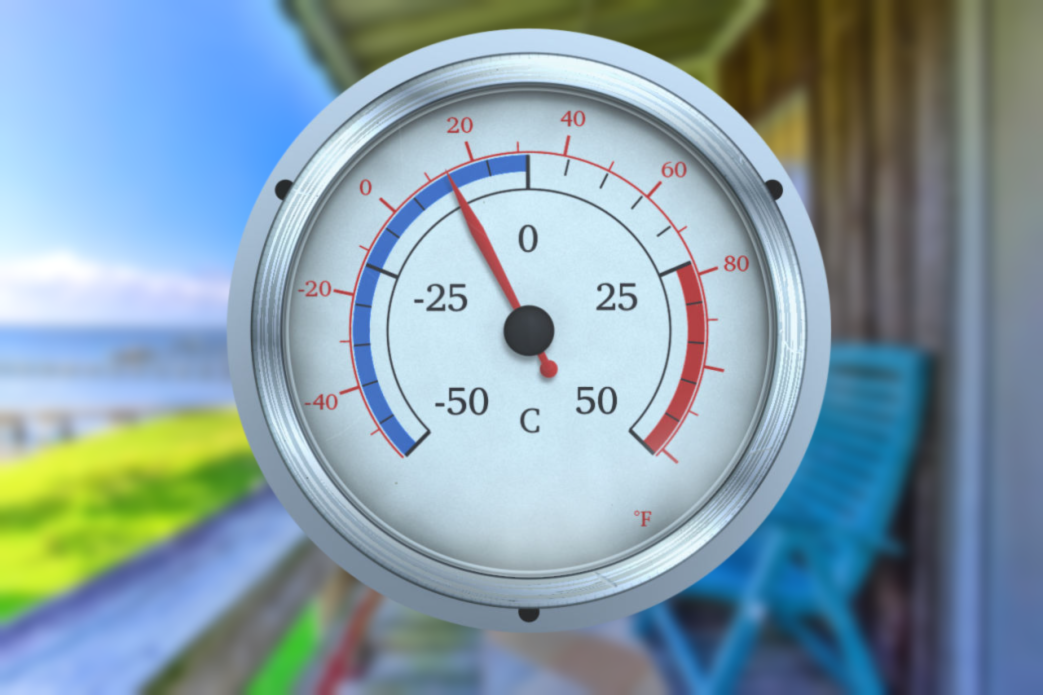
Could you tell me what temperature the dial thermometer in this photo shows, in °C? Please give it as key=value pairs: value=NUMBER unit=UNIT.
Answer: value=-10 unit=°C
